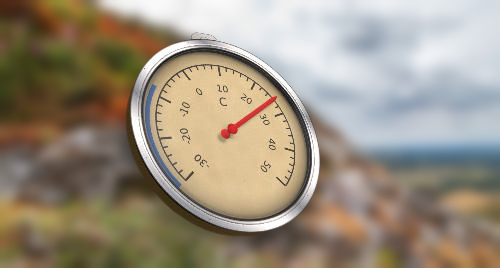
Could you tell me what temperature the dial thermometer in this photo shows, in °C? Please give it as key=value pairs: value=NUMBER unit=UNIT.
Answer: value=26 unit=°C
